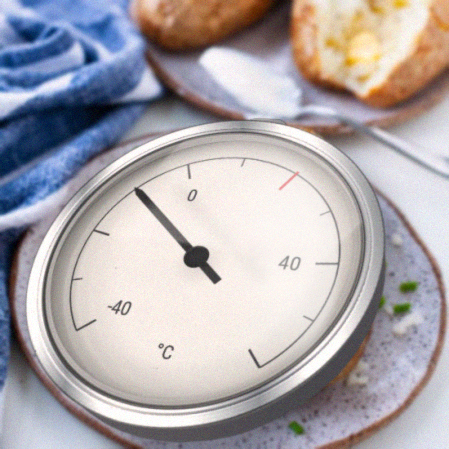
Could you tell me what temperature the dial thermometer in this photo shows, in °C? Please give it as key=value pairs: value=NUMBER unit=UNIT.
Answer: value=-10 unit=°C
